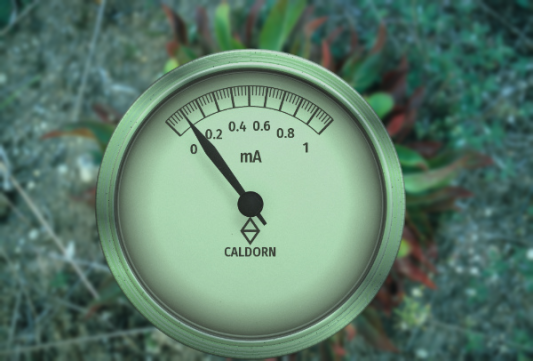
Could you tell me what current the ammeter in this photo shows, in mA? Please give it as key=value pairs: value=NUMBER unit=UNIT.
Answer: value=0.1 unit=mA
